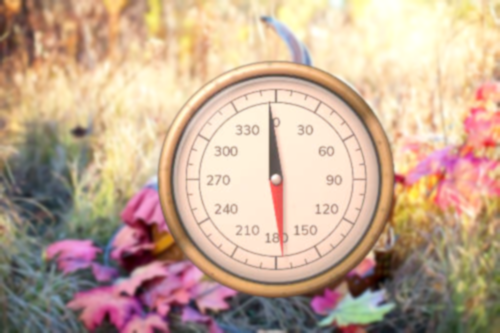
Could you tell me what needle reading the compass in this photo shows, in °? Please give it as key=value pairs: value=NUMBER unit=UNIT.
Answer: value=175 unit=°
